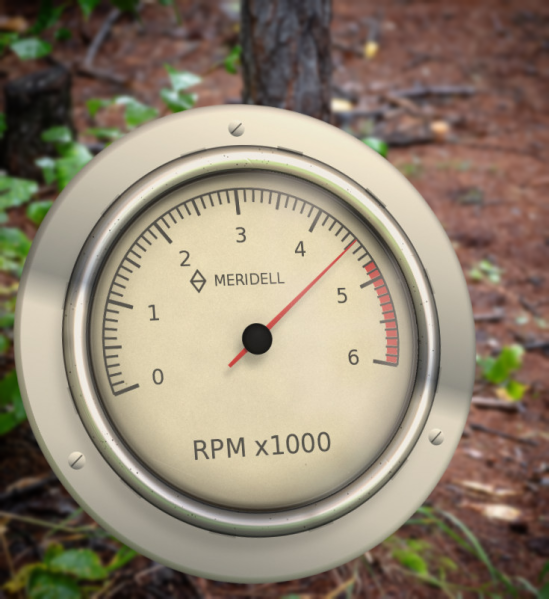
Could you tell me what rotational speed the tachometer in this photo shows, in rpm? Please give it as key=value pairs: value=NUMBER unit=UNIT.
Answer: value=4500 unit=rpm
